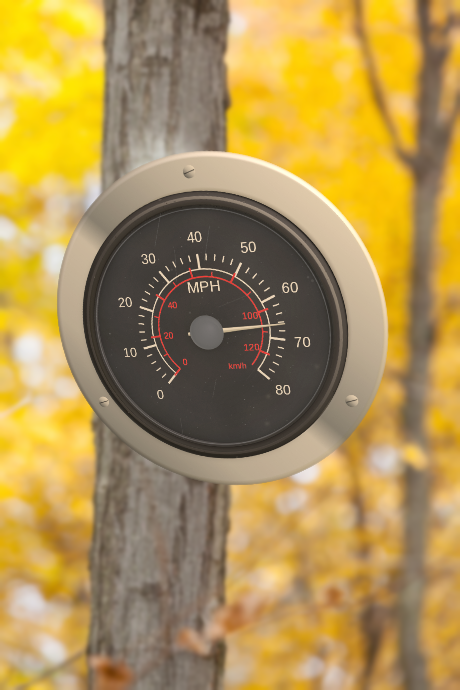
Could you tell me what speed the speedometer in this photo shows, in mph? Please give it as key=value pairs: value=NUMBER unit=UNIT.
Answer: value=66 unit=mph
